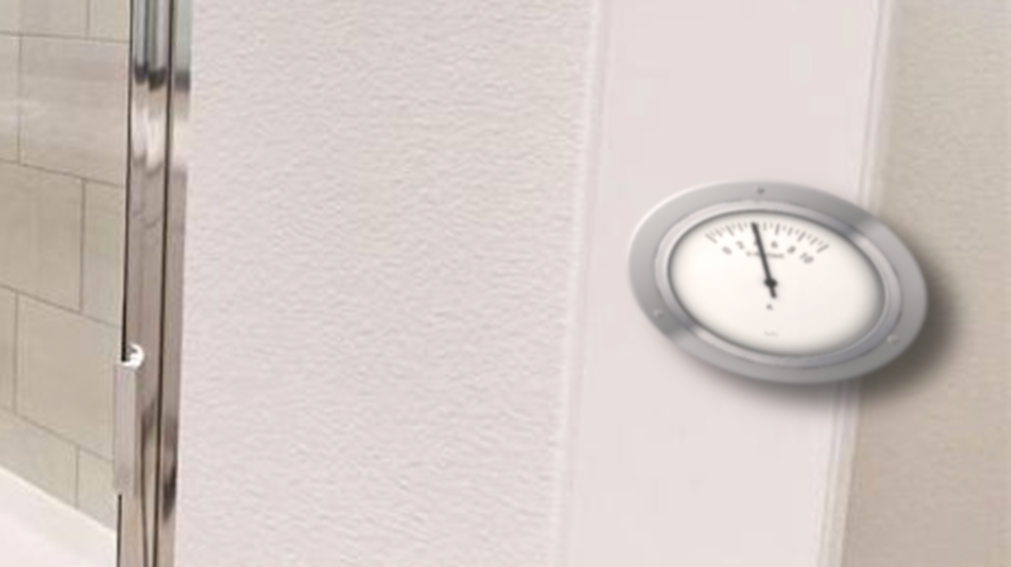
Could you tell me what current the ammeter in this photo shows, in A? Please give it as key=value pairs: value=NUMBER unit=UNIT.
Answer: value=4 unit=A
